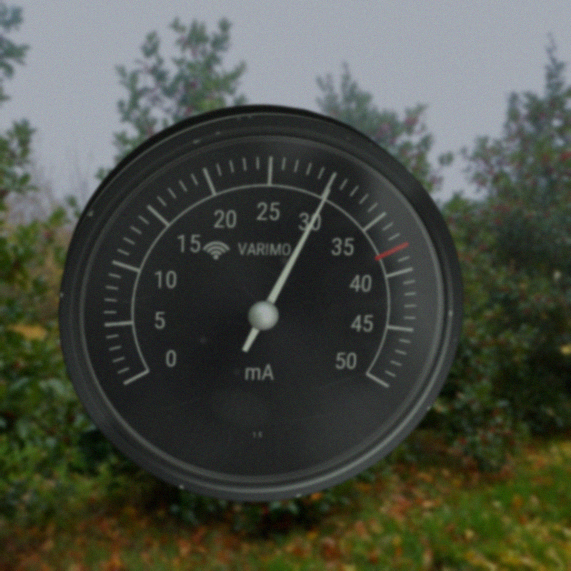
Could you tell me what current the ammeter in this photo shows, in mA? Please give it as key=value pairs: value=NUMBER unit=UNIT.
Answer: value=30 unit=mA
